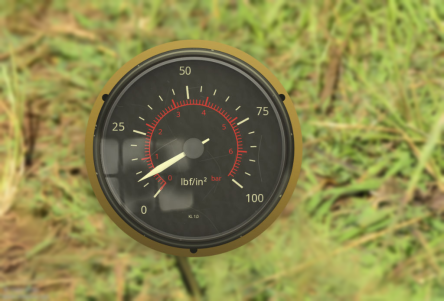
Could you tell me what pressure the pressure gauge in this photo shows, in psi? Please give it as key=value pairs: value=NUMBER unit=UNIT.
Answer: value=7.5 unit=psi
